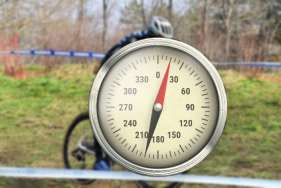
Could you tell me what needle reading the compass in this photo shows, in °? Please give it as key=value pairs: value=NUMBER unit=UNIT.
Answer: value=15 unit=°
